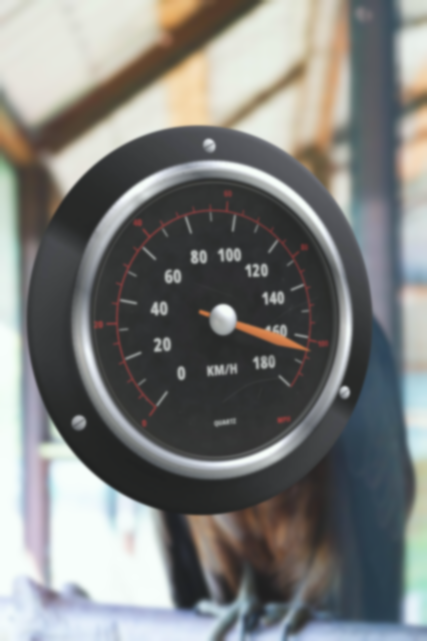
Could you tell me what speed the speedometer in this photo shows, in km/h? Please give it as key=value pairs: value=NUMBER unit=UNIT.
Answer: value=165 unit=km/h
